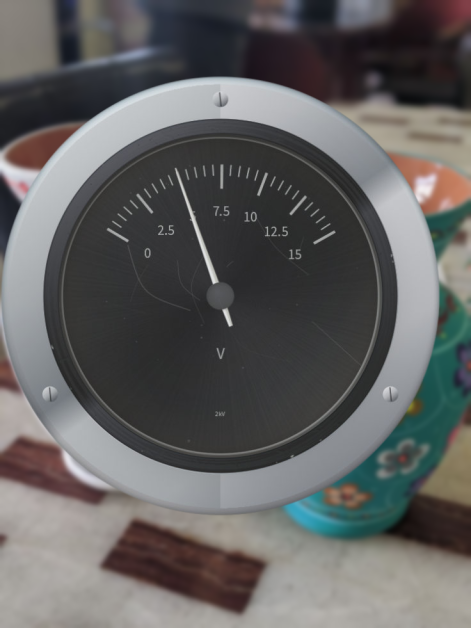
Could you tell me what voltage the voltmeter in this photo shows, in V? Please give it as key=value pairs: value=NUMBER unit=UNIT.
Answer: value=5 unit=V
